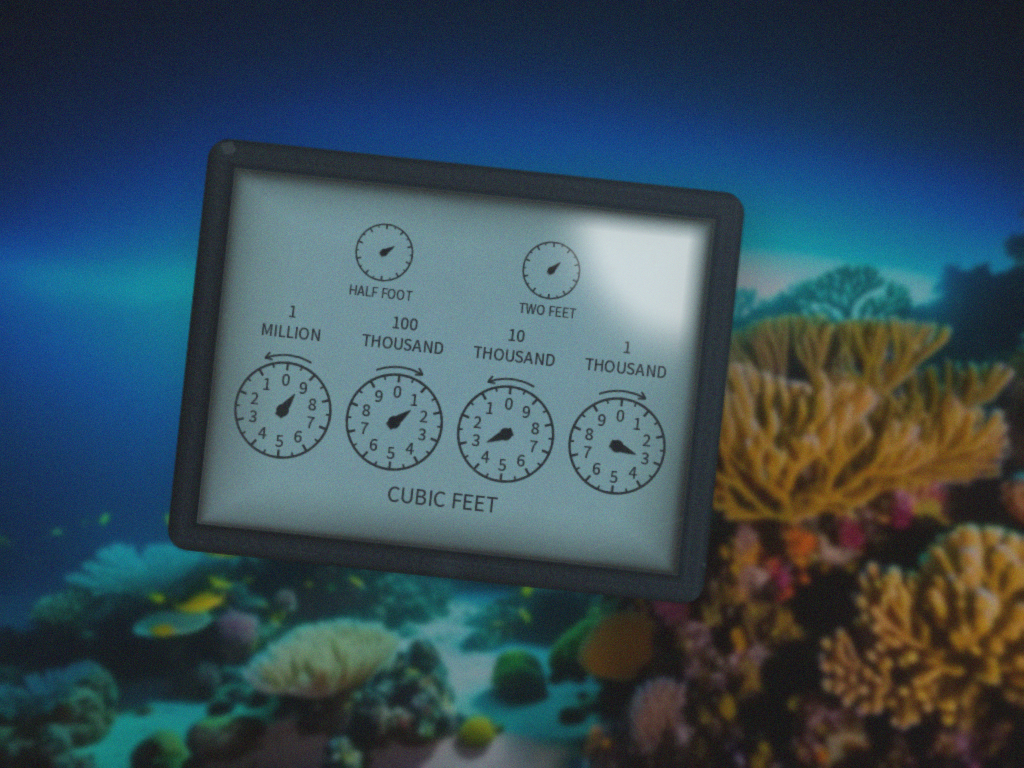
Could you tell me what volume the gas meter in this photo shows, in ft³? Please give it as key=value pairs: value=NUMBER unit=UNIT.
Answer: value=913300 unit=ft³
